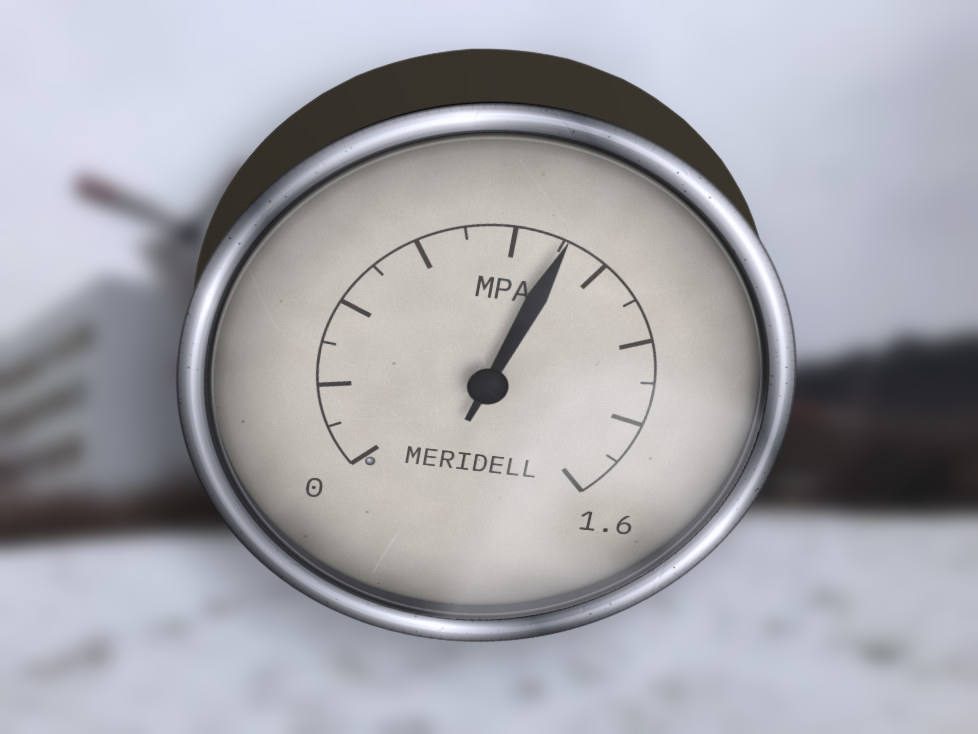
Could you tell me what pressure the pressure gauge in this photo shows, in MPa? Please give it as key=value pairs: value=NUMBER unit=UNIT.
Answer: value=0.9 unit=MPa
